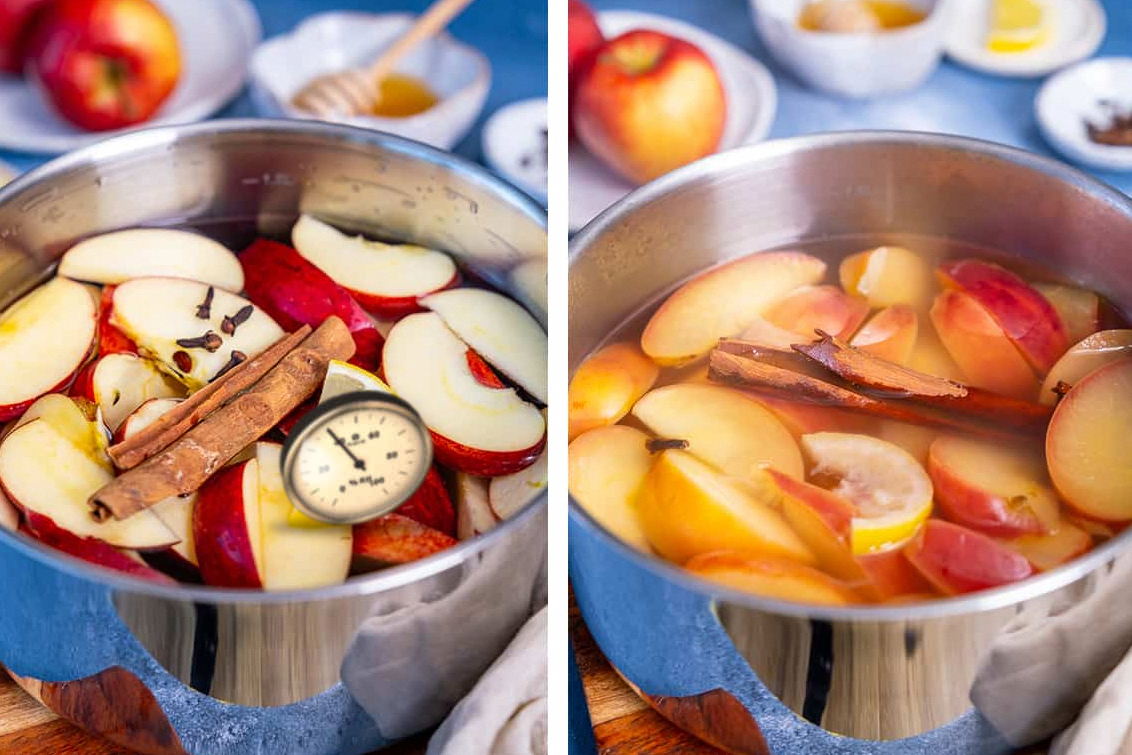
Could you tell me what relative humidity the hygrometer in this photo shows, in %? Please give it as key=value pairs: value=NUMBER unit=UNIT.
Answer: value=40 unit=%
